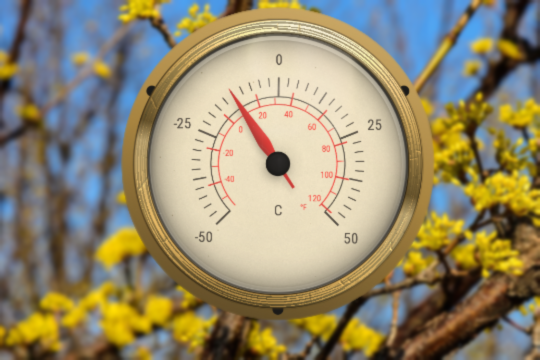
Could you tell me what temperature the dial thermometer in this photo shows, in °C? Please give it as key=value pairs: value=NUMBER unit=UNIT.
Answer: value=-12.5 unit=°C
